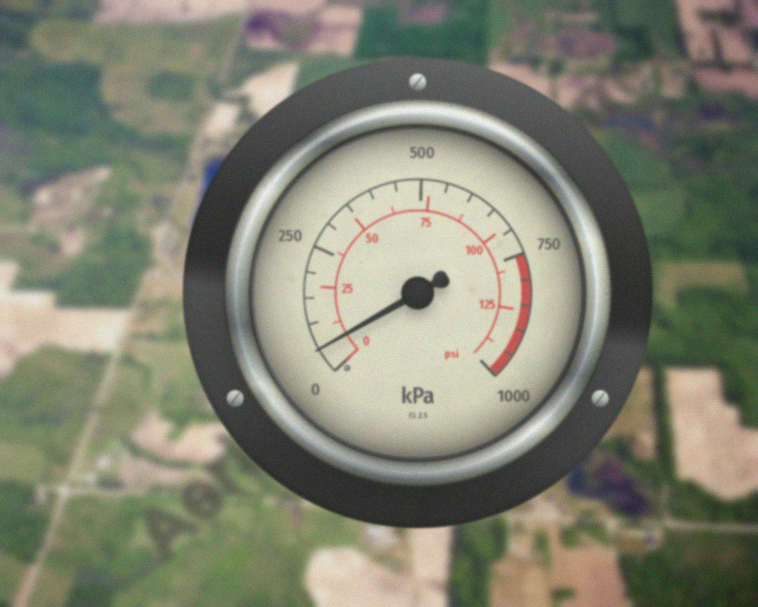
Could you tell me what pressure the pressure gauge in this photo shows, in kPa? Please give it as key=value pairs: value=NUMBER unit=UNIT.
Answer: value=50 unit=kPa
